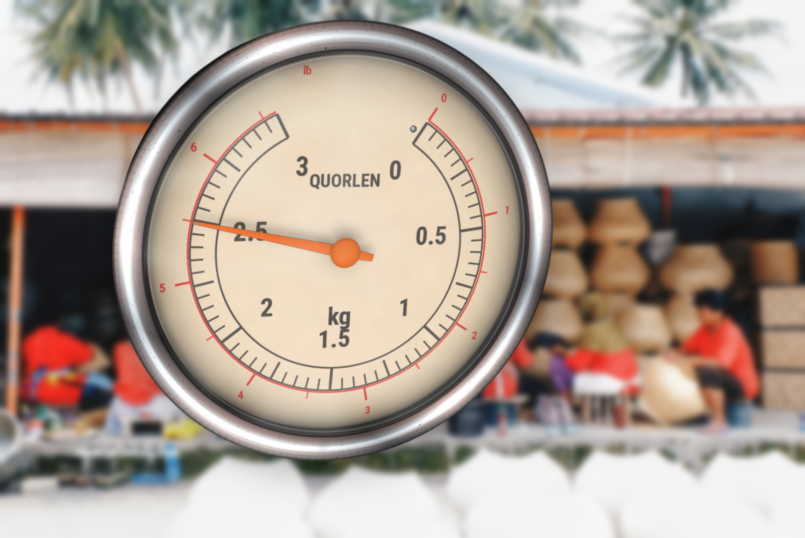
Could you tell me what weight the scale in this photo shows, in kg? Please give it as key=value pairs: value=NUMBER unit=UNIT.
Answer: value=2.5 unit=kg
